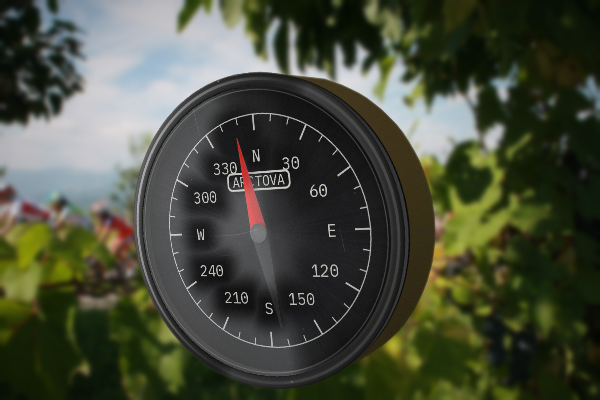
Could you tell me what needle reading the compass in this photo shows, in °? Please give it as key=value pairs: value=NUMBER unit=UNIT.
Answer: value=350 unit=°
